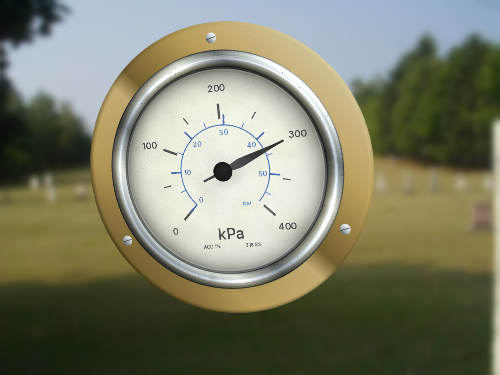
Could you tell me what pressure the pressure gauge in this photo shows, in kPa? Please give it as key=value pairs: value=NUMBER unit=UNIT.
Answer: value=300 unit=kPa
